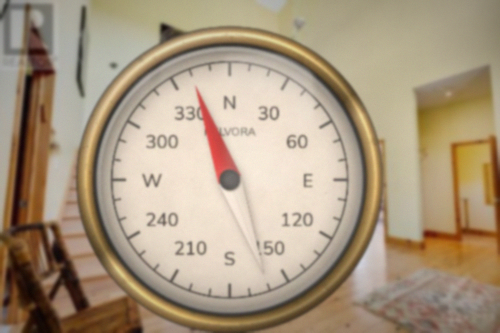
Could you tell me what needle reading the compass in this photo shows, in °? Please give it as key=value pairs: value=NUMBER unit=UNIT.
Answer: value=340 unit=°
